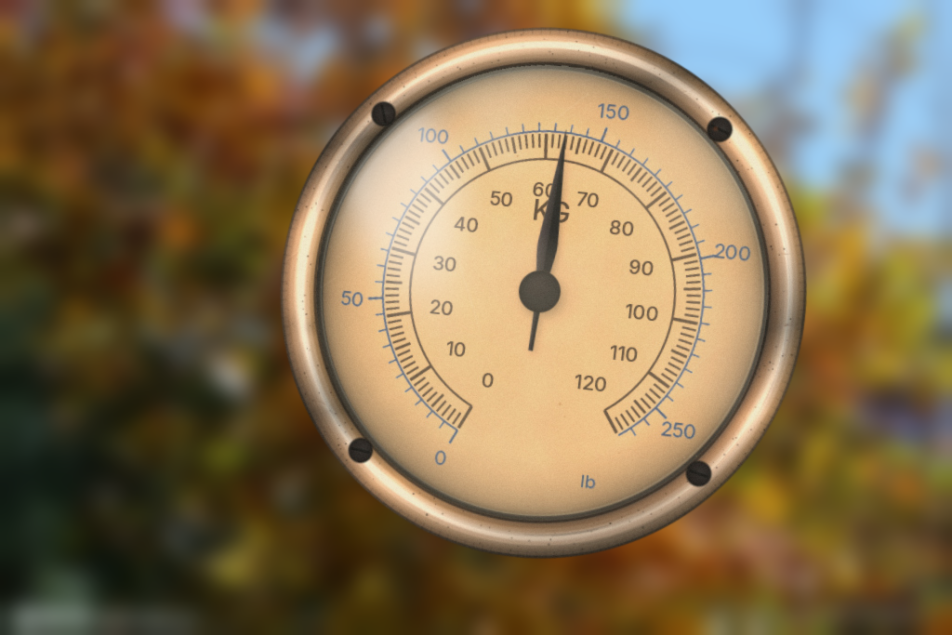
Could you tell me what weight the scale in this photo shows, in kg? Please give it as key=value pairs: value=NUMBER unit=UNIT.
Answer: value=63 unit=kg
